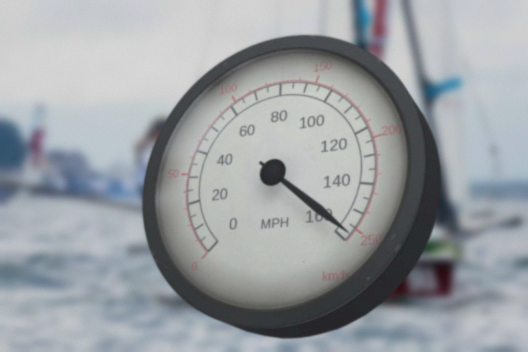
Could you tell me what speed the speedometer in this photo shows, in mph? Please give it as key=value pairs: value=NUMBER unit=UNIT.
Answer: value=157.5 unit=mph
